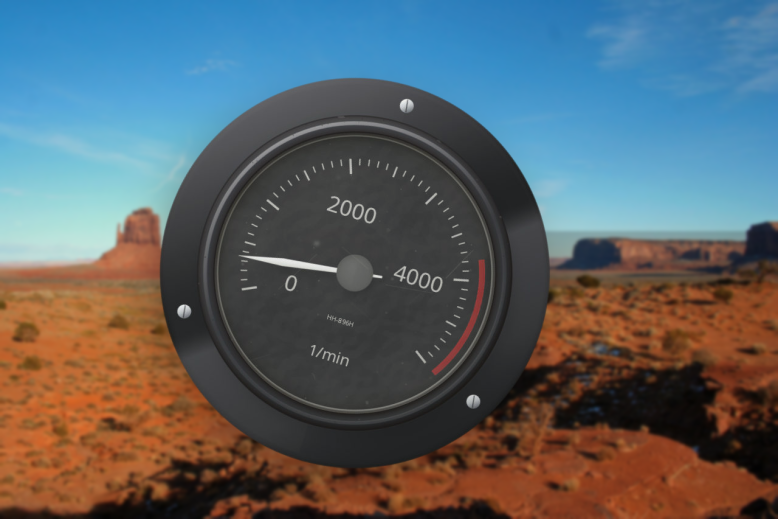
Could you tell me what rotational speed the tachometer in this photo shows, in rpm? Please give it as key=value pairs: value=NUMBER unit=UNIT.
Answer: value=350 unit=rpm
